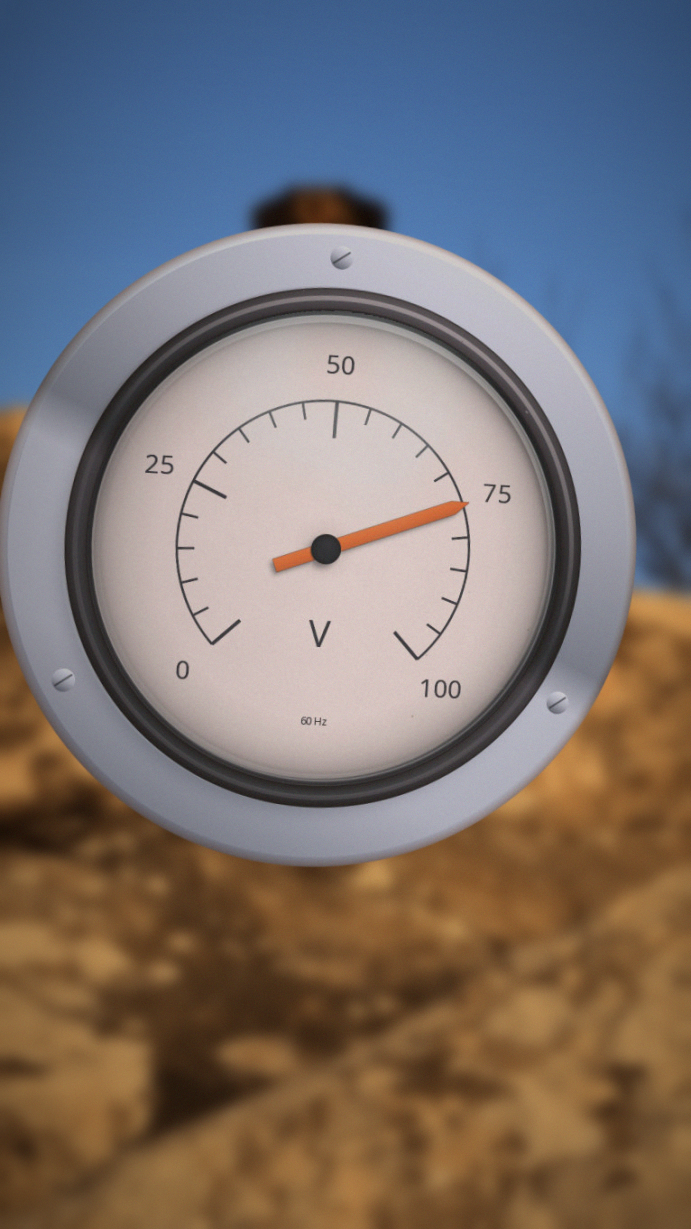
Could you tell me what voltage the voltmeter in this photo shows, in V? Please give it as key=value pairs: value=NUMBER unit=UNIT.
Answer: value=75 unit=V
